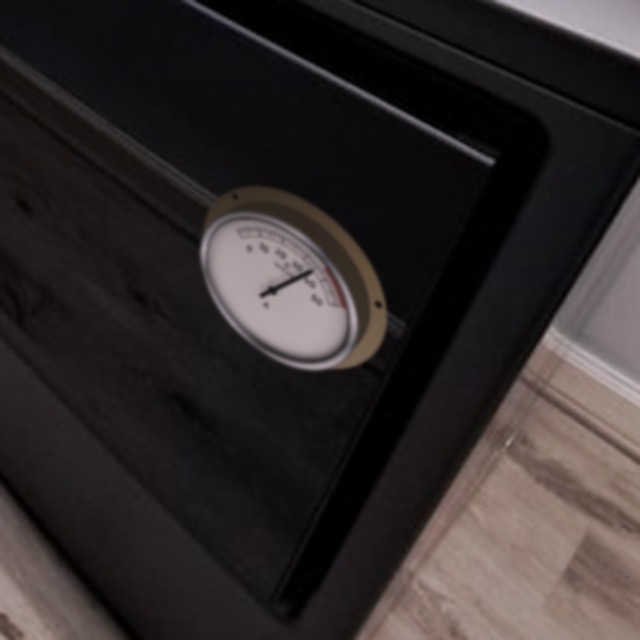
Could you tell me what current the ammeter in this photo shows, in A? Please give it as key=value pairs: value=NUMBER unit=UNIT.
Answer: value=35 unit=A
